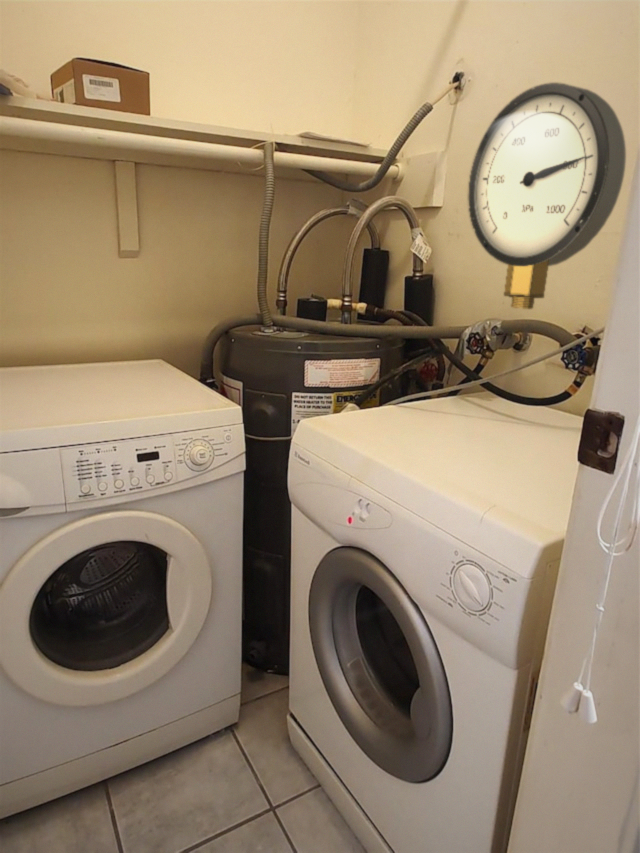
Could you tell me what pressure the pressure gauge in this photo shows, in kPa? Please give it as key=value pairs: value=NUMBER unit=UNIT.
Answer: value=800 unit=kPa
